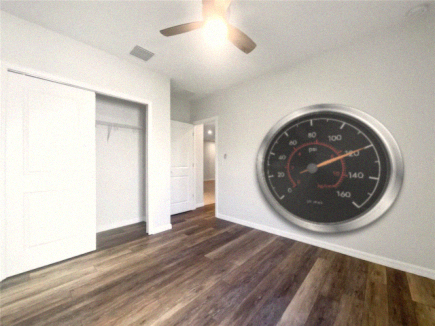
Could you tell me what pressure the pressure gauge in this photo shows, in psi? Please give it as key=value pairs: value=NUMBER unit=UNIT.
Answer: value=120 unit=psi
